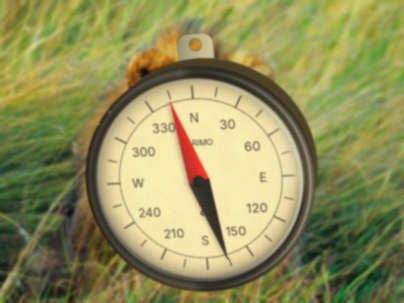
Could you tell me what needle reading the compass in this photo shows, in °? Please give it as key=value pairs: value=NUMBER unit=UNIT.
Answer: value=345 unit=°
